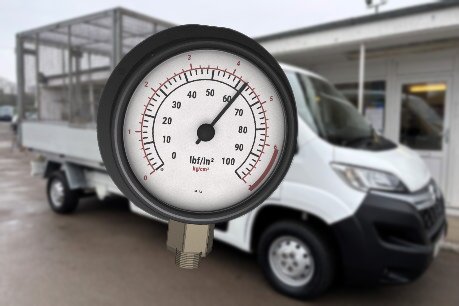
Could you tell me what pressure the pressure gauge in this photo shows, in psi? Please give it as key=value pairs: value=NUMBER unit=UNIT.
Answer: value=62 unit=psi
